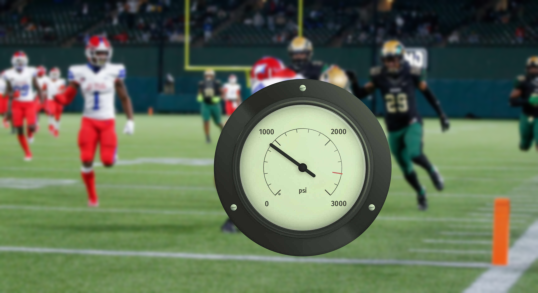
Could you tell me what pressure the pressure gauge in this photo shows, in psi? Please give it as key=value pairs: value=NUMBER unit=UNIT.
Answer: value=900 unit=psi
